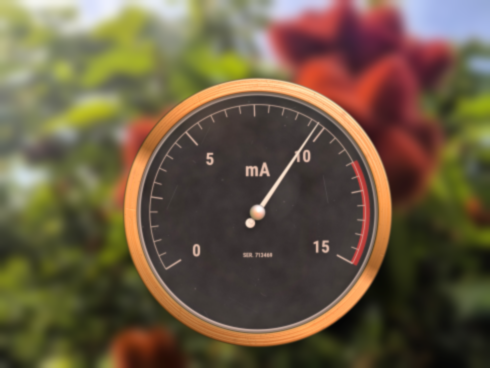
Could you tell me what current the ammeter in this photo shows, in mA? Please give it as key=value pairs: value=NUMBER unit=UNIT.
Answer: value=9.75 unit=mA
